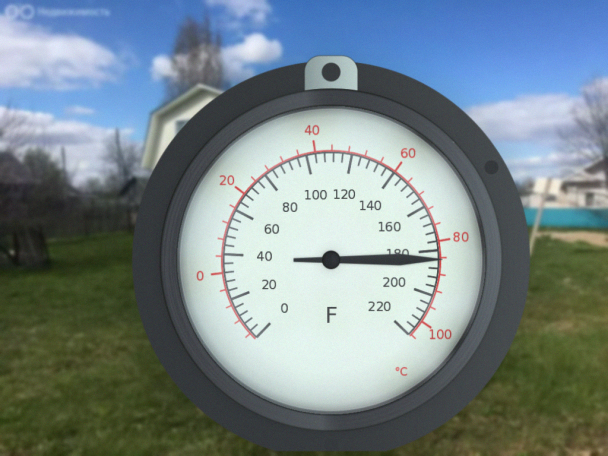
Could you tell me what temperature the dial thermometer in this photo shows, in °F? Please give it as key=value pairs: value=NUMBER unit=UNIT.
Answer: value=184 unit=°F
